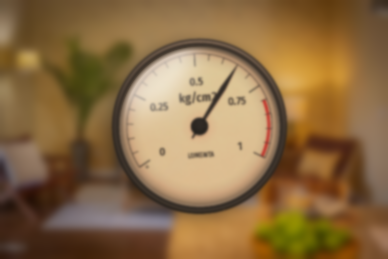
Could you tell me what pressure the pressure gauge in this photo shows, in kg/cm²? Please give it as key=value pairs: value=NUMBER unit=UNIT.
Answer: value=0.65 unit=kg/cm²
